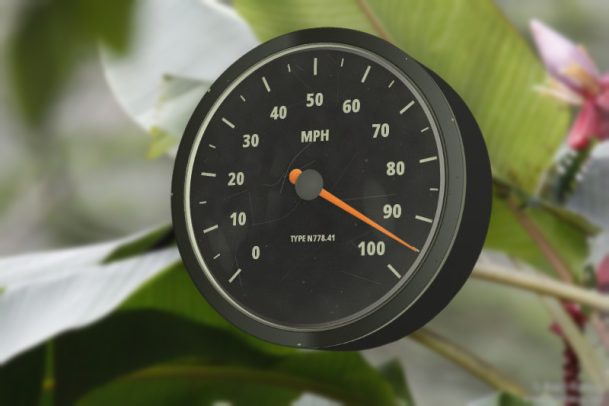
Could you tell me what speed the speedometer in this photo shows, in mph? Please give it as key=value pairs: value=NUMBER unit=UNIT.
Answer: value=95 unit=mph
